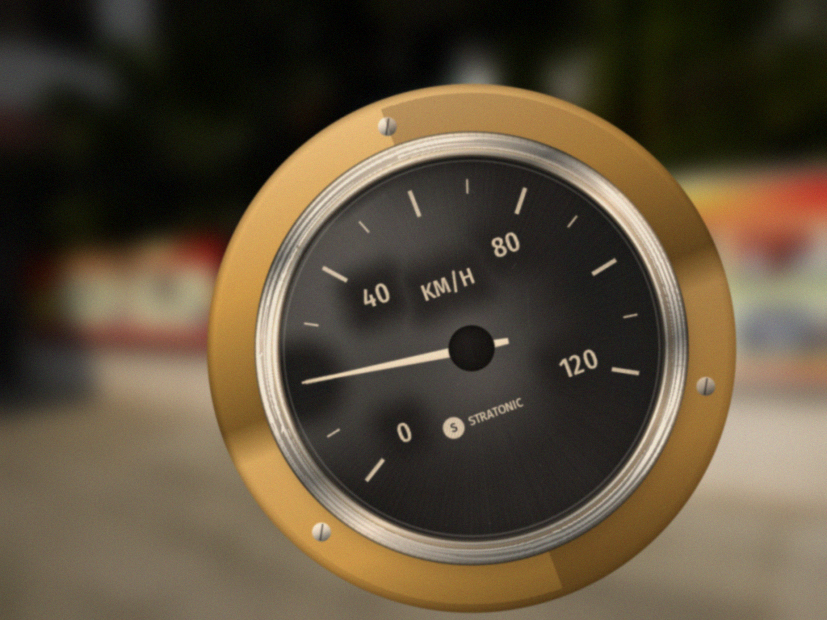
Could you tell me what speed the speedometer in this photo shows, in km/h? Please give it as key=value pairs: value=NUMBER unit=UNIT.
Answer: value=20 unit=km/h
